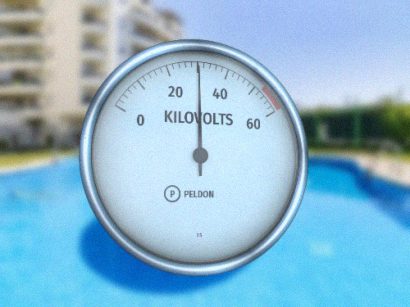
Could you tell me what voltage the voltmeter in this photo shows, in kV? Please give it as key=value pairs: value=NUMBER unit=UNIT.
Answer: value=30 unit=kV
